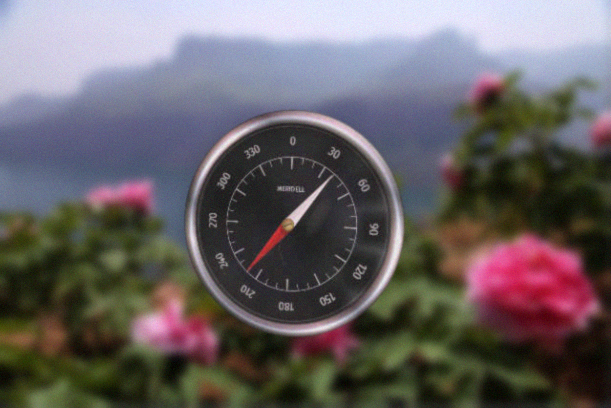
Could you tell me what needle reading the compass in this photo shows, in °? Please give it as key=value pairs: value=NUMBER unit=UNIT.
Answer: value=220 unit=°
